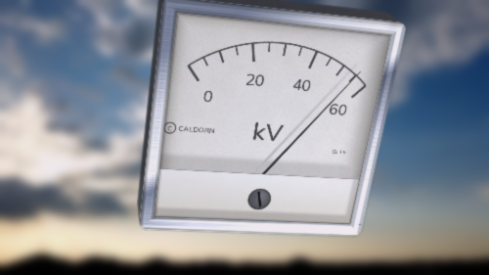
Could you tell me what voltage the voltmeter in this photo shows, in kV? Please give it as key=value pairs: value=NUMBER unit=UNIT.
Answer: value=55 unit=kV
